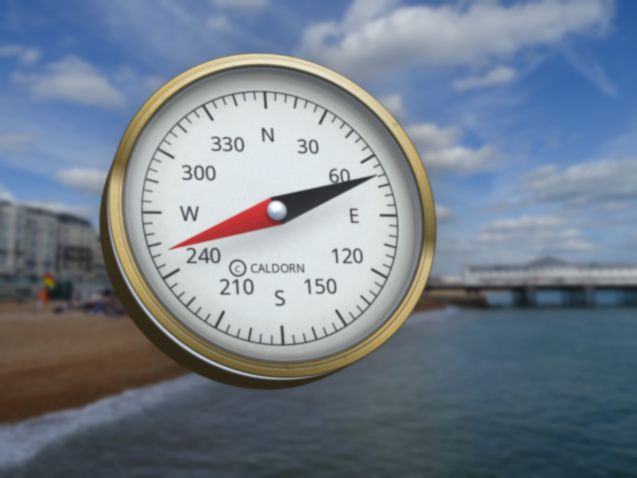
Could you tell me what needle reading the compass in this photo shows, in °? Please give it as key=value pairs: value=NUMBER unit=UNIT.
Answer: value=250 unit=°
